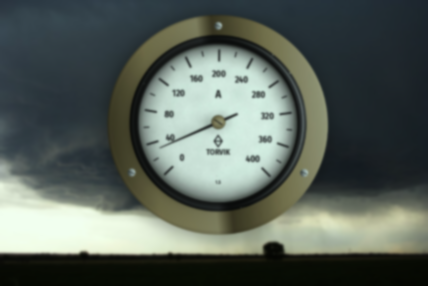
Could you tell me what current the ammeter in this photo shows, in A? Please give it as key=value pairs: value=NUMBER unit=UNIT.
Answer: value=30 unit=A
